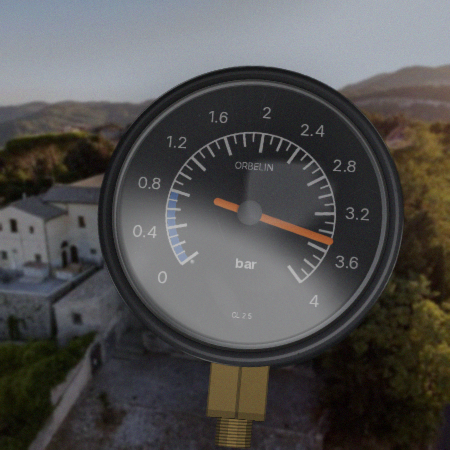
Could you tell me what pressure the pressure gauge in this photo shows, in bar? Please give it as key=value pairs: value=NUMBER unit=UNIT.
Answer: value=3.5 unit=bar
